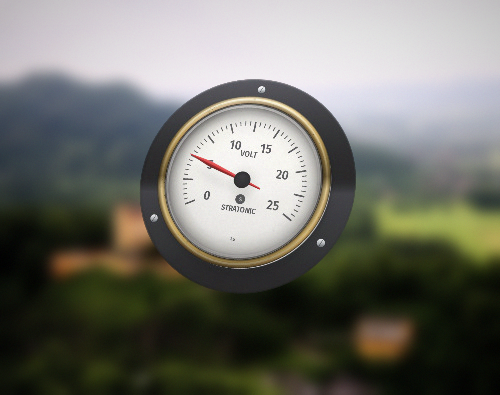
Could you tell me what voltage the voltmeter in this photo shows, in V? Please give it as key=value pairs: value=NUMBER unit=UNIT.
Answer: value=5 unit=V
